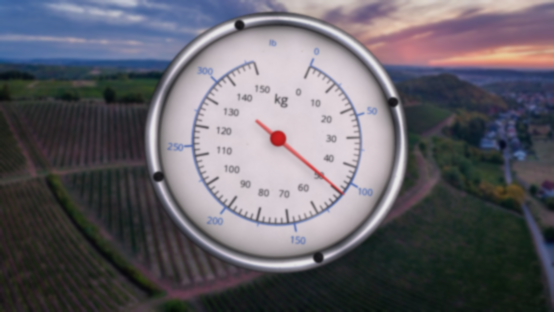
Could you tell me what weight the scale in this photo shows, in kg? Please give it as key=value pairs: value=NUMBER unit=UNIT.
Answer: value=50 unit=kg
